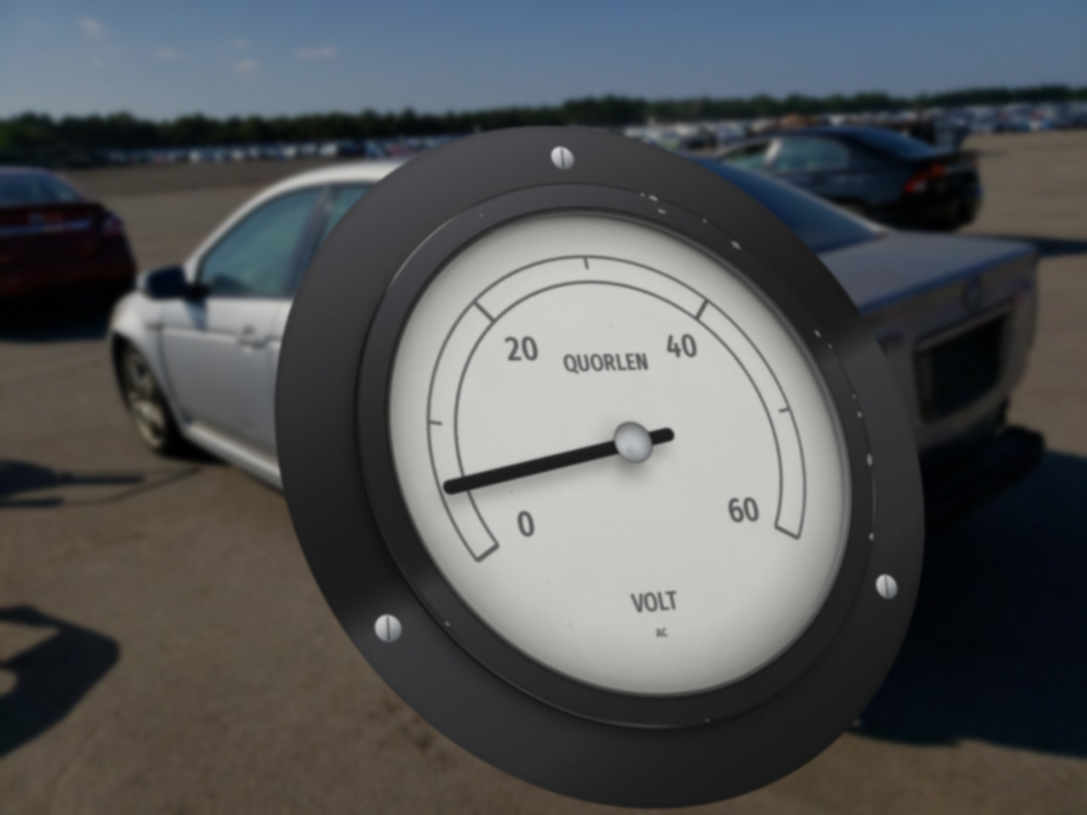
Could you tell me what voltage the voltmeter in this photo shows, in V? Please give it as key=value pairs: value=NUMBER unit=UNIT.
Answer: value=5 unit=V
